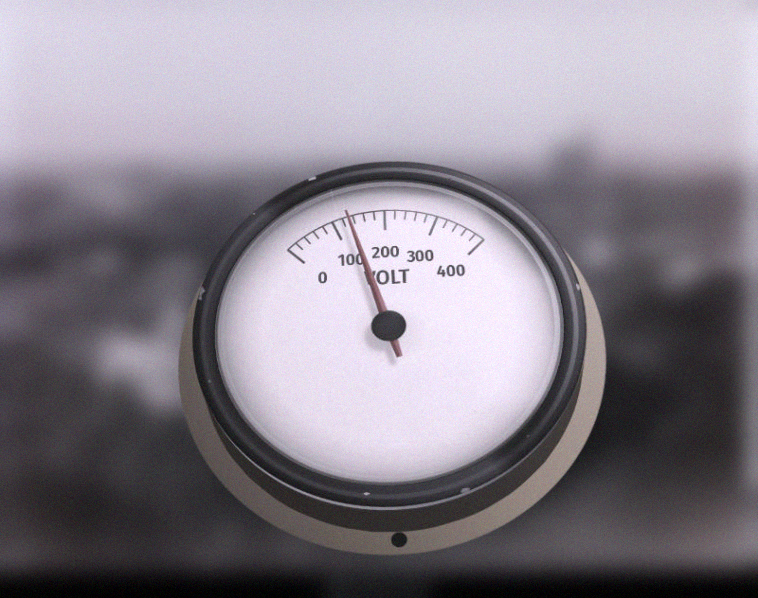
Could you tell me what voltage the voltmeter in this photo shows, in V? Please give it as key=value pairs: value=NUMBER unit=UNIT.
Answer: value=130 unit=V
